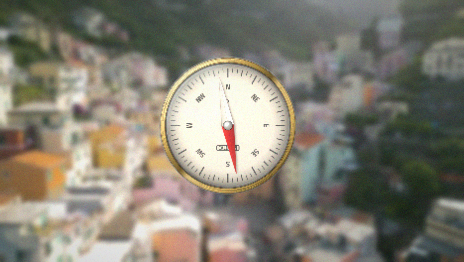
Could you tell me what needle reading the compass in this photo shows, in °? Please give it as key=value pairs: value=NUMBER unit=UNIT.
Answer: value=170 unit=°
